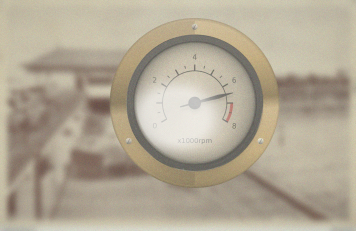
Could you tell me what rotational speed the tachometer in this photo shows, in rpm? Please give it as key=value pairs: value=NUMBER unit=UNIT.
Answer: value=6500 unit=rpm
